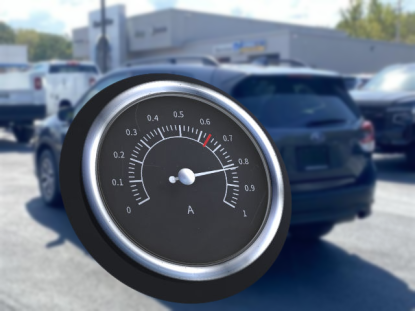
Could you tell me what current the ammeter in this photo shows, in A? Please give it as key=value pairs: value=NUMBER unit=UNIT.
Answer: value=0.82 unit=A
